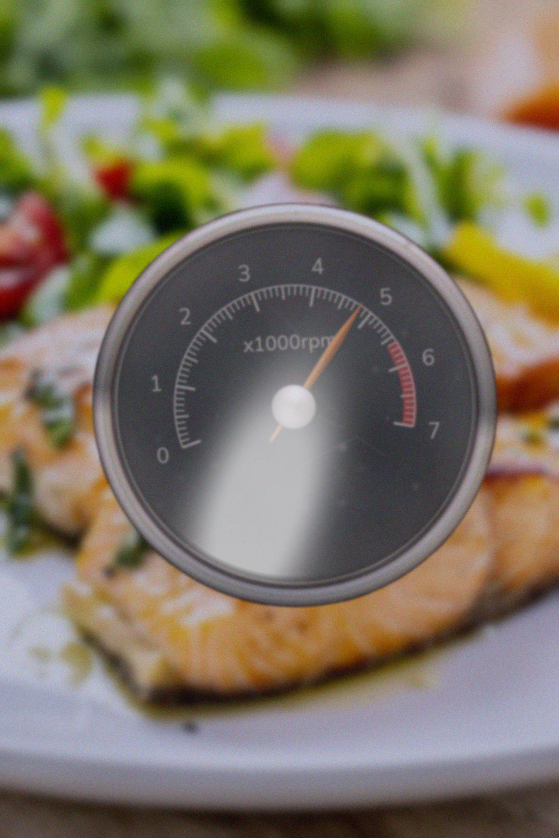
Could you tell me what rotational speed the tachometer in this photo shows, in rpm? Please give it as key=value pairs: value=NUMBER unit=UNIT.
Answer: value=4800 unit=rpm
